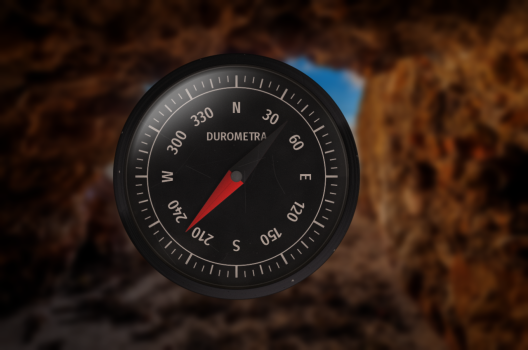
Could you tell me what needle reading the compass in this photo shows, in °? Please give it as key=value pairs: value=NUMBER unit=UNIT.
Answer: value=222.5 unit=°
